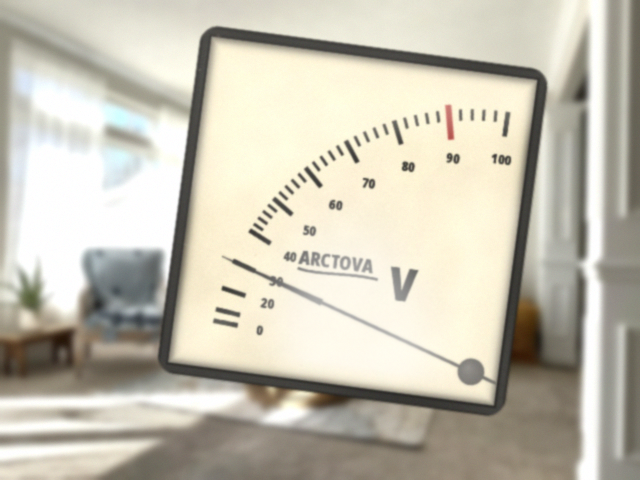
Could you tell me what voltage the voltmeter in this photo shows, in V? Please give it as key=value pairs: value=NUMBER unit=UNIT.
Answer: value=30 unit=V
